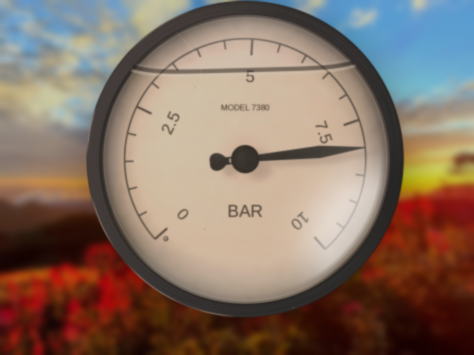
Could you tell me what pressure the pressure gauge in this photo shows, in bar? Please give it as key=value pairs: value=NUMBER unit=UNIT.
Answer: value=8 unit=bar
